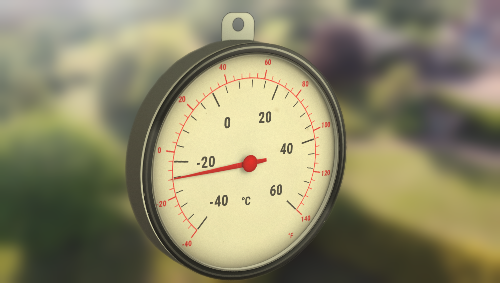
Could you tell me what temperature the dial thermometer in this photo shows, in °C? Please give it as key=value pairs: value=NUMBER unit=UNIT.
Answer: value=-24 unit=°C
